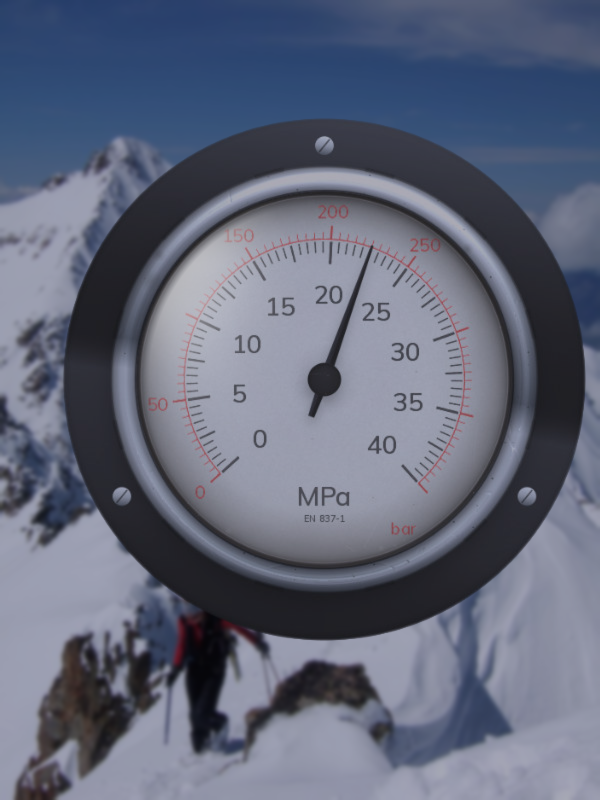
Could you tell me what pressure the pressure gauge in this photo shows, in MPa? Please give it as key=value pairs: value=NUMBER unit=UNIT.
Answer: value=22.5 unit=MPa
